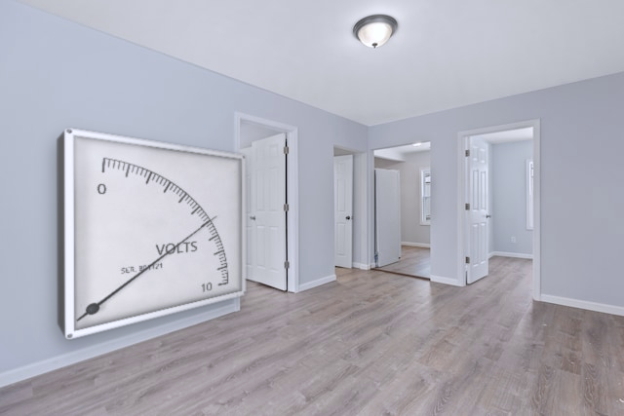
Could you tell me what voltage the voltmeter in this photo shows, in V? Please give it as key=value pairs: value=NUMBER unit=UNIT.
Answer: value=6 unit=V
